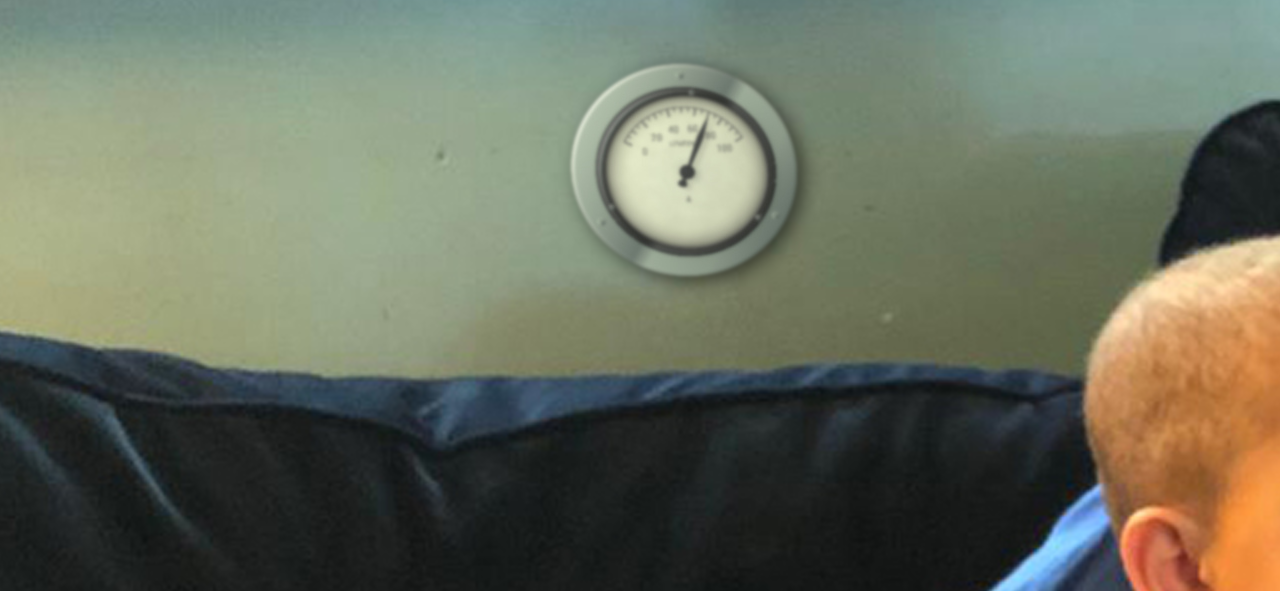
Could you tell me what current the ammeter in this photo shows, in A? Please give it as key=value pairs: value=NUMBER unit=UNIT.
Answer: value=70 unit=A
